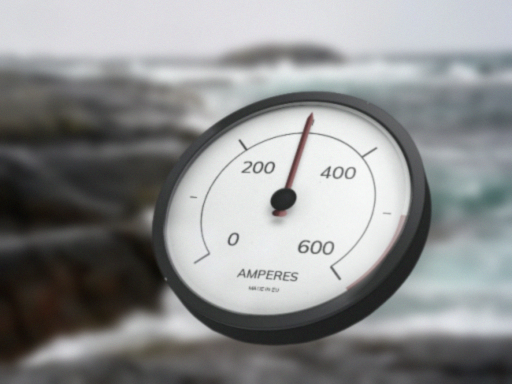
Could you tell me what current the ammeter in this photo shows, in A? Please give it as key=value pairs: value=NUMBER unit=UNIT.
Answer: value=300 unit=A
